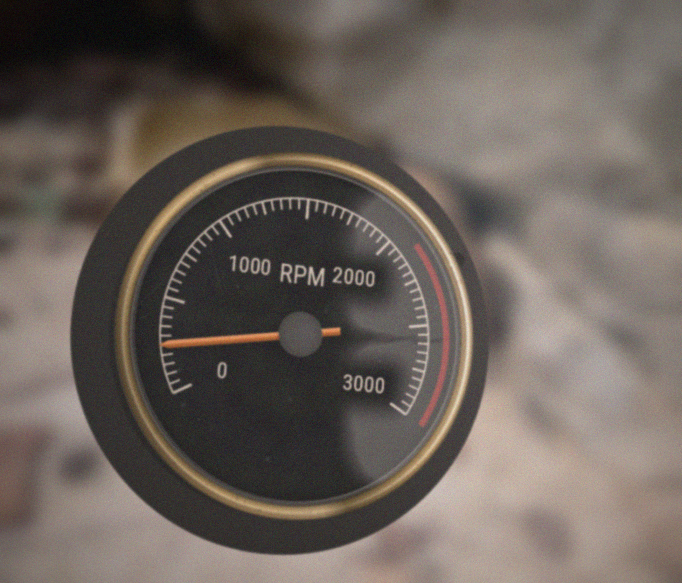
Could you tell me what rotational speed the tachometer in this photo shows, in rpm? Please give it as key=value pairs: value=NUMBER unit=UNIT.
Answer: value=250 unit=rpm
